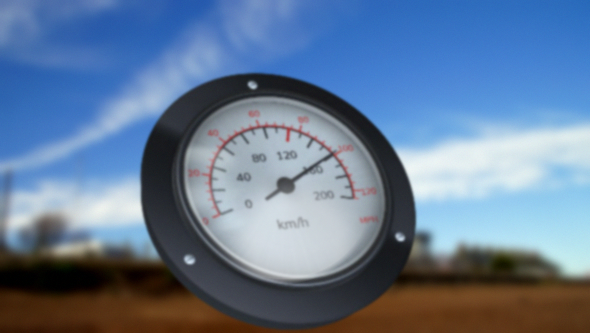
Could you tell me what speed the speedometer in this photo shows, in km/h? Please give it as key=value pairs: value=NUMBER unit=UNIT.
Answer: value=160 unit=km/h
